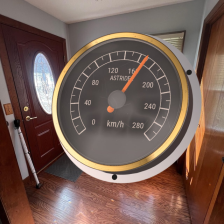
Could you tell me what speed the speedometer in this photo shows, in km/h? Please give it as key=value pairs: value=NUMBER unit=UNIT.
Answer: value=170 unit=km/h
